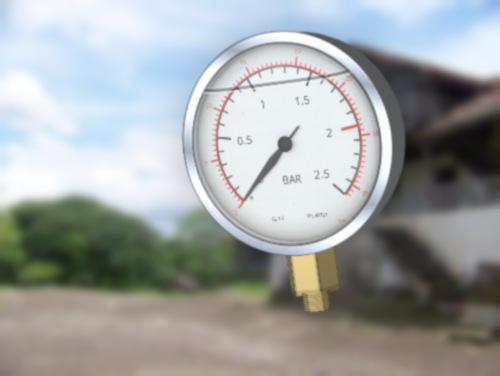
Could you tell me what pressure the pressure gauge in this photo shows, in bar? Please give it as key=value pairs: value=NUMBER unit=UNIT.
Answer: value=0 unit=bar
